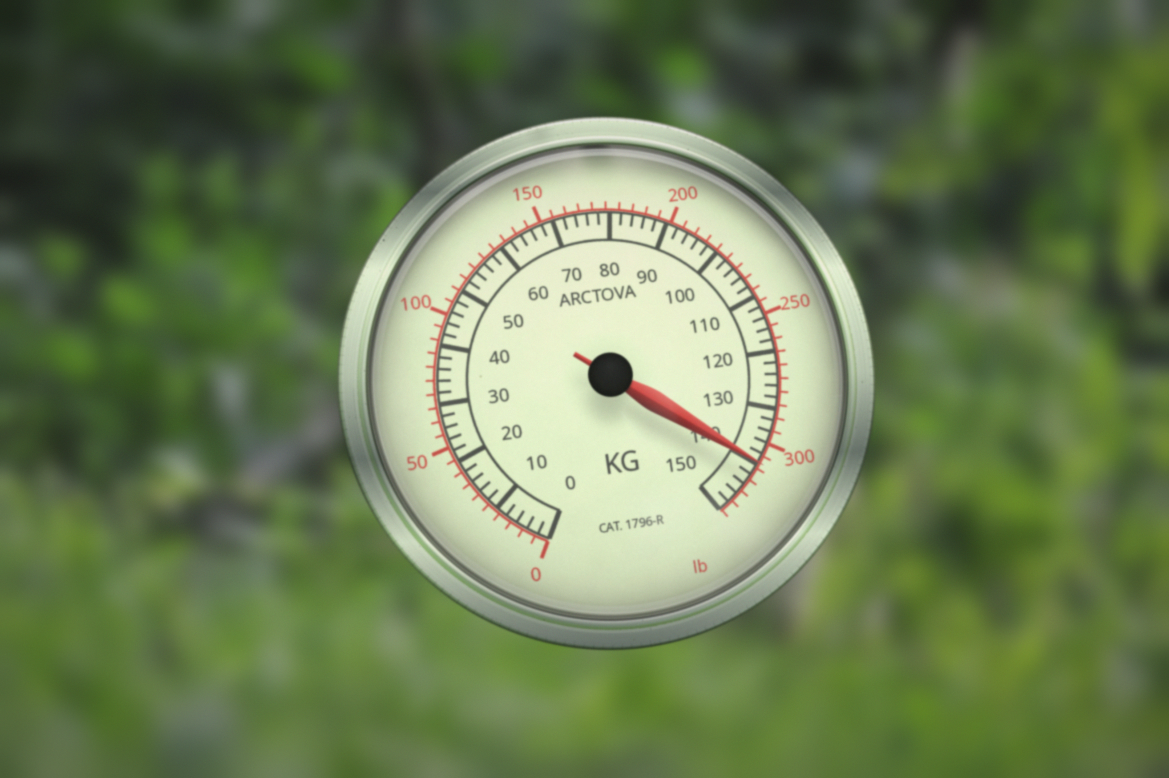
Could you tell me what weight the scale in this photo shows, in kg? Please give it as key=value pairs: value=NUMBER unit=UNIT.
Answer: value=140 unit=kg
